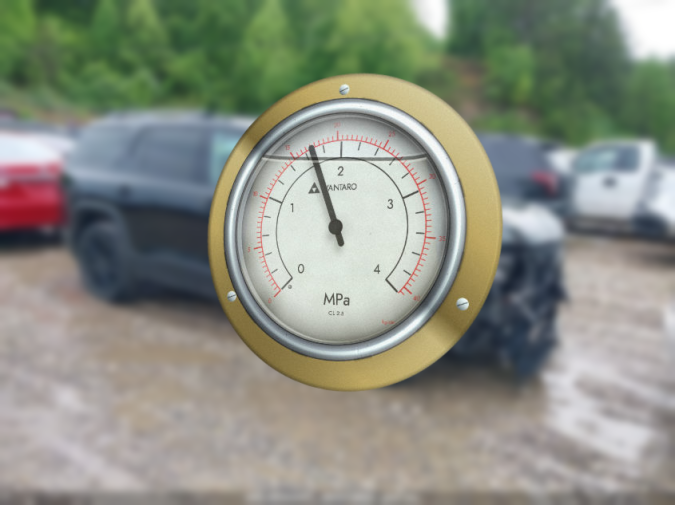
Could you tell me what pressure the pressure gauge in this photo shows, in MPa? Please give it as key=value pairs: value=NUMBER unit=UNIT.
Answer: value=1.7 unit=MPa
